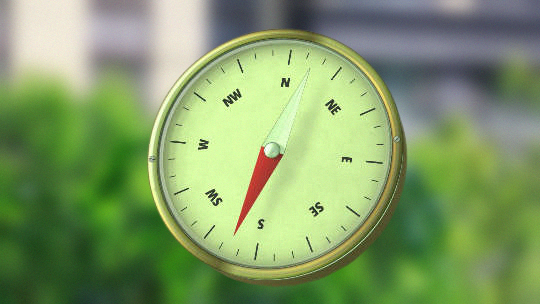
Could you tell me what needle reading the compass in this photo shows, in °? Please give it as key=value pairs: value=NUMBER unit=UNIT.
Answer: value=195 unit=°
